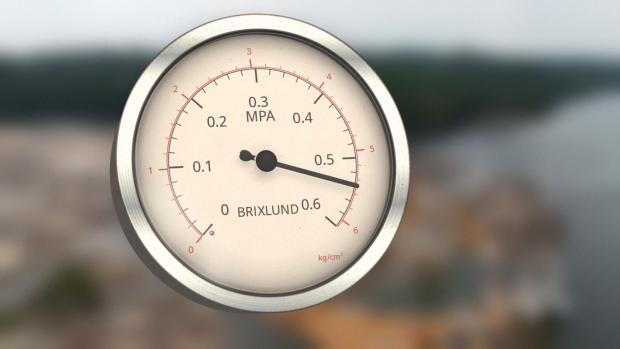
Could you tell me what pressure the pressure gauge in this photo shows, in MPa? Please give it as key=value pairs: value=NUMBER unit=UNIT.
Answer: value=0.54 unit=MPa
